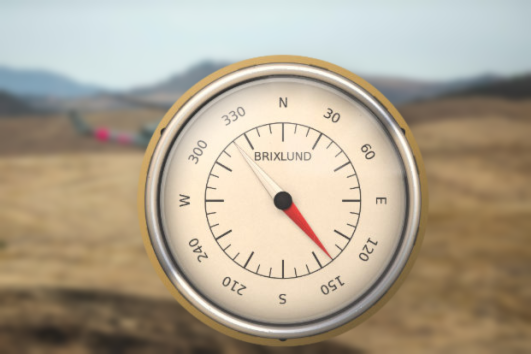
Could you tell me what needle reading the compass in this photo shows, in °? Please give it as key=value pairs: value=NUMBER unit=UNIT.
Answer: value=140 unit=°
